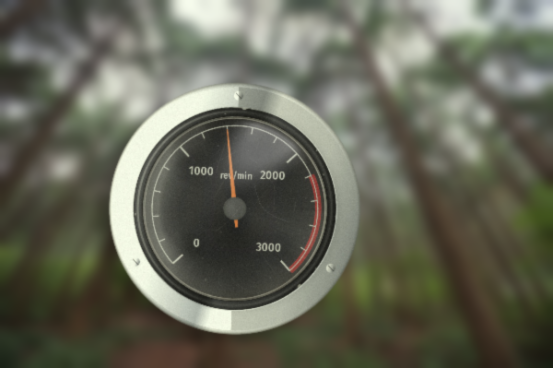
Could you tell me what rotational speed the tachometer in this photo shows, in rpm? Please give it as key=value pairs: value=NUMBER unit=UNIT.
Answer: value=1400 unit=rpm
